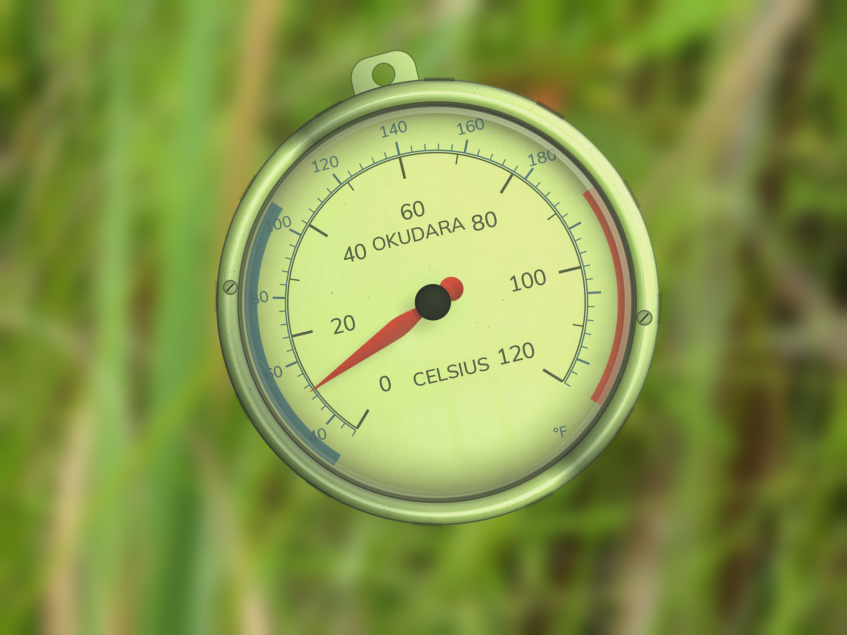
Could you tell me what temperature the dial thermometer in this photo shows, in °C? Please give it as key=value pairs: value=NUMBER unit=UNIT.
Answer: value=10 unit=°C
